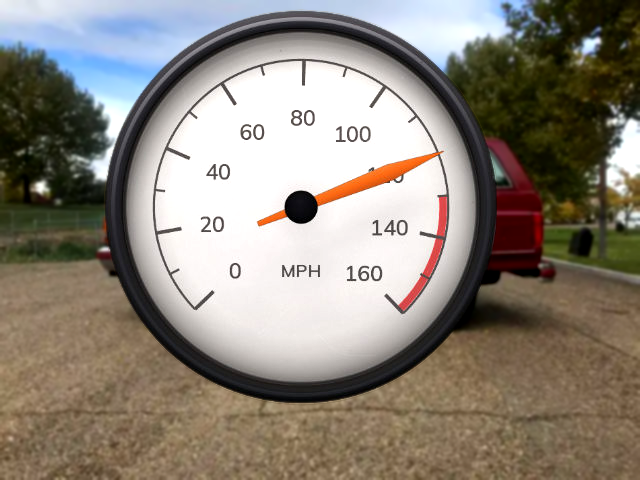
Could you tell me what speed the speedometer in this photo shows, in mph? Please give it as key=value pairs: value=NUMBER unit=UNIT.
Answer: value=120 unit=mph
